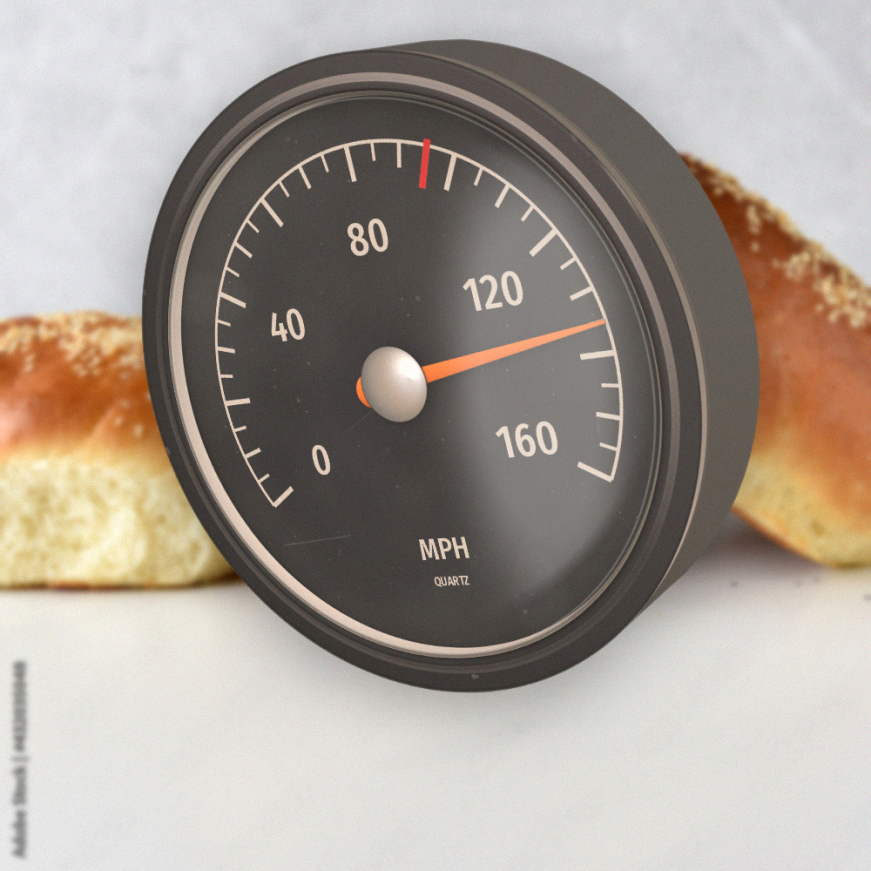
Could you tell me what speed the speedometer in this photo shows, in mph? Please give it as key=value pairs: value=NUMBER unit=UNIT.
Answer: value=135 unit=mph
